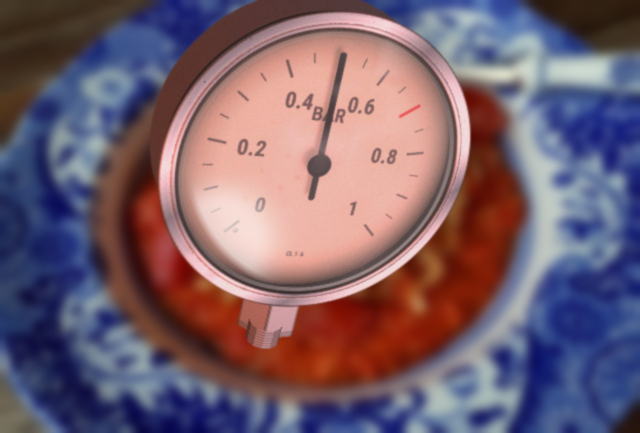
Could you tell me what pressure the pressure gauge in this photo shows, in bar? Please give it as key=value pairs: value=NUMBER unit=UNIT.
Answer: value=0.5 unit=bar
